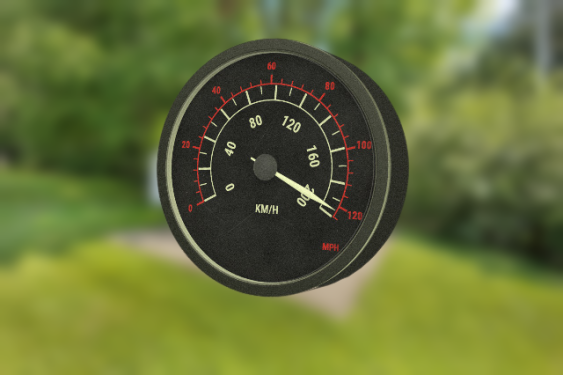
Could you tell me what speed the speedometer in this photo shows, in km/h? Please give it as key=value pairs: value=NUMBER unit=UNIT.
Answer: value=195 unit=km/h
